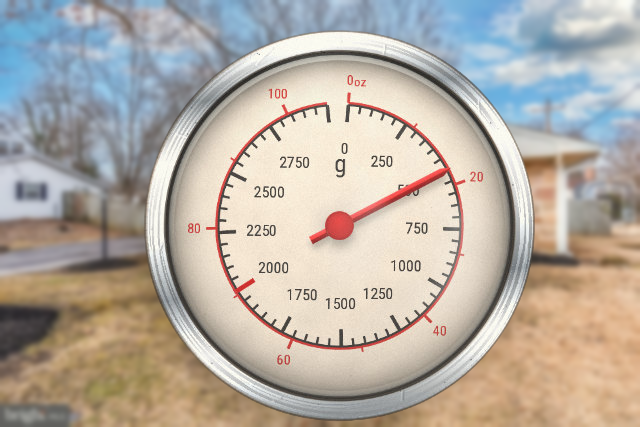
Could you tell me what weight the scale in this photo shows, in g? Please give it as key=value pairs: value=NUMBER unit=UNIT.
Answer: value=500 unit=g
